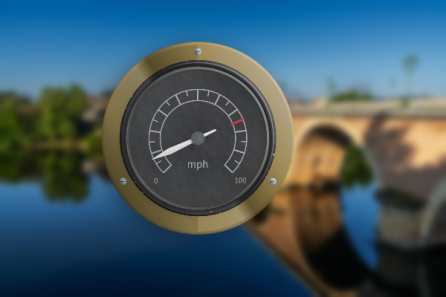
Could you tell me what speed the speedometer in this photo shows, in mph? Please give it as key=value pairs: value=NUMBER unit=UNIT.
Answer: value=7.5 unit=mph
